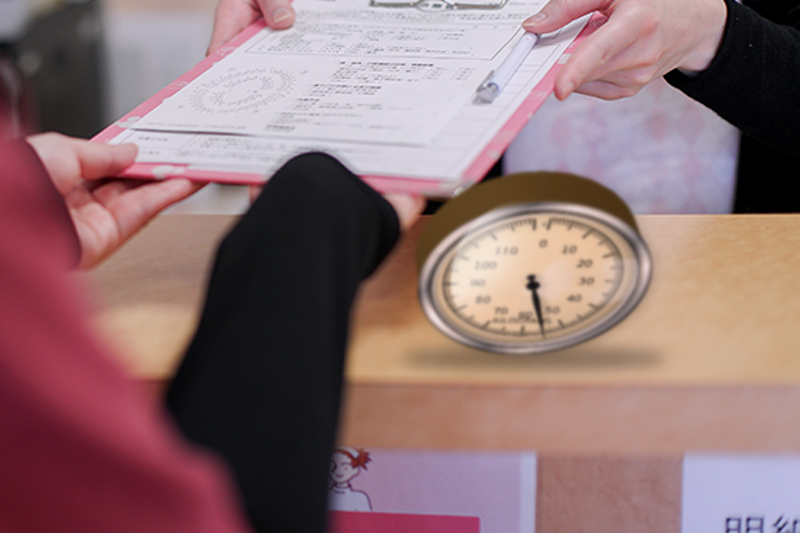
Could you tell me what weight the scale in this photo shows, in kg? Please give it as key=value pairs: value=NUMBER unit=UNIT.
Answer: value=55 unit=kg
